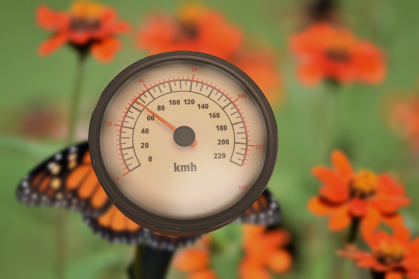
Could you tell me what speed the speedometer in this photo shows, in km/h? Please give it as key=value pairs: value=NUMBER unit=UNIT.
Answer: value=65 unit=km/h
